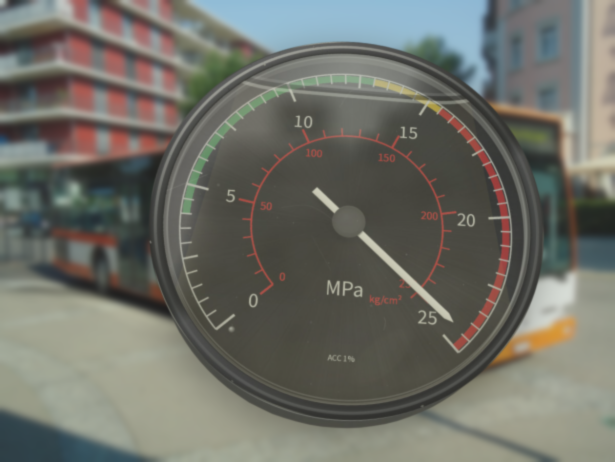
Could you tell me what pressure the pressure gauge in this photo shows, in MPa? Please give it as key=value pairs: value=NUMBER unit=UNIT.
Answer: value=24.5 unit=MPa
